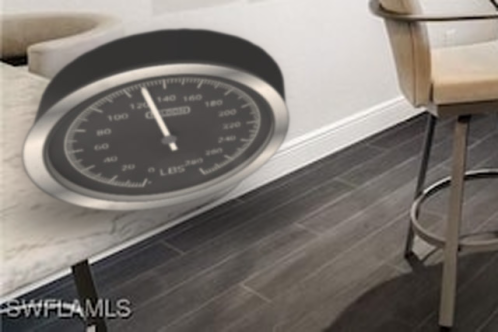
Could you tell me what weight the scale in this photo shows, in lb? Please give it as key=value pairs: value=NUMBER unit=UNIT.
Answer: value=130 unit=lb
